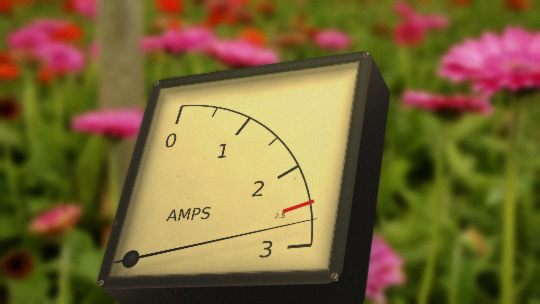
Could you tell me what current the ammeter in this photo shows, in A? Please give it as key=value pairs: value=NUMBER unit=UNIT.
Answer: value=2.75 unit=A
